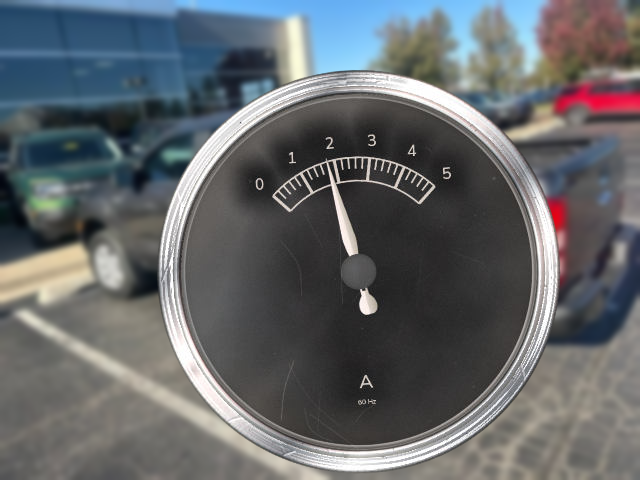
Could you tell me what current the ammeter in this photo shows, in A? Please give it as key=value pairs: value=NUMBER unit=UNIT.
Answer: value=1.8 unit=A
